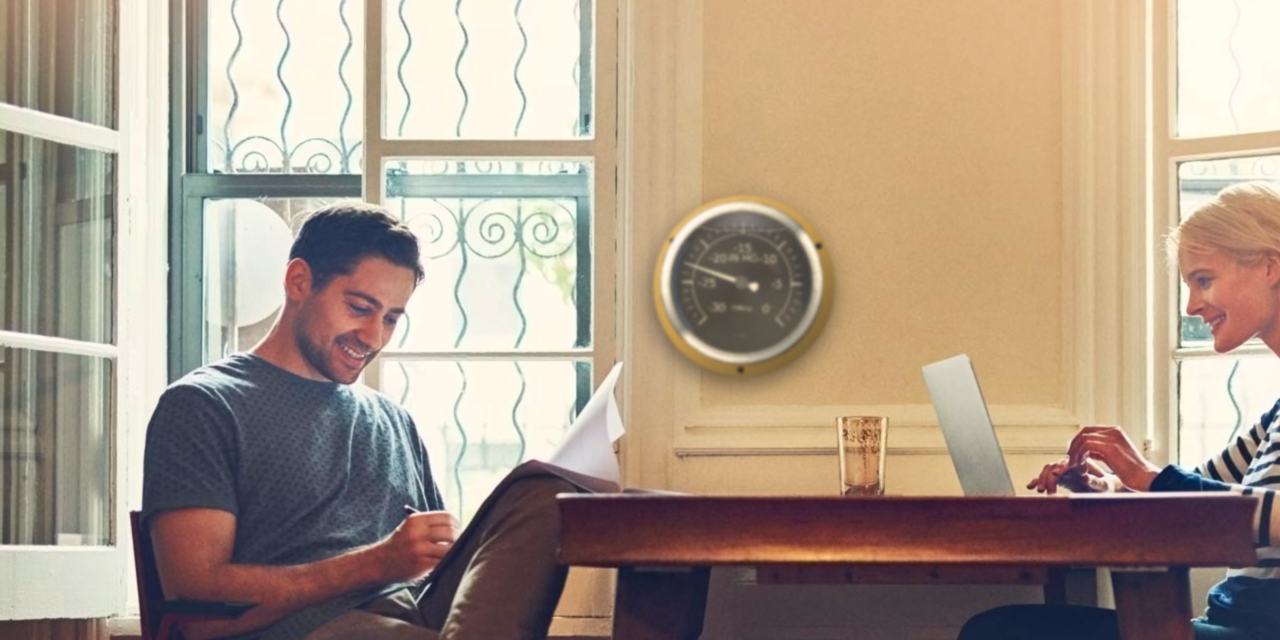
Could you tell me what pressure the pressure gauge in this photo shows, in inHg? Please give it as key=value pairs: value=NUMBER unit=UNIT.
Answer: value=-23 unit=inHg
